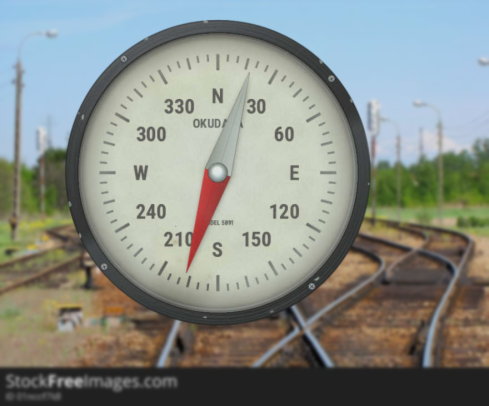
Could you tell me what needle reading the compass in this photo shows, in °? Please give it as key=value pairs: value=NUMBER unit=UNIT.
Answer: value=197.5 unit=°
